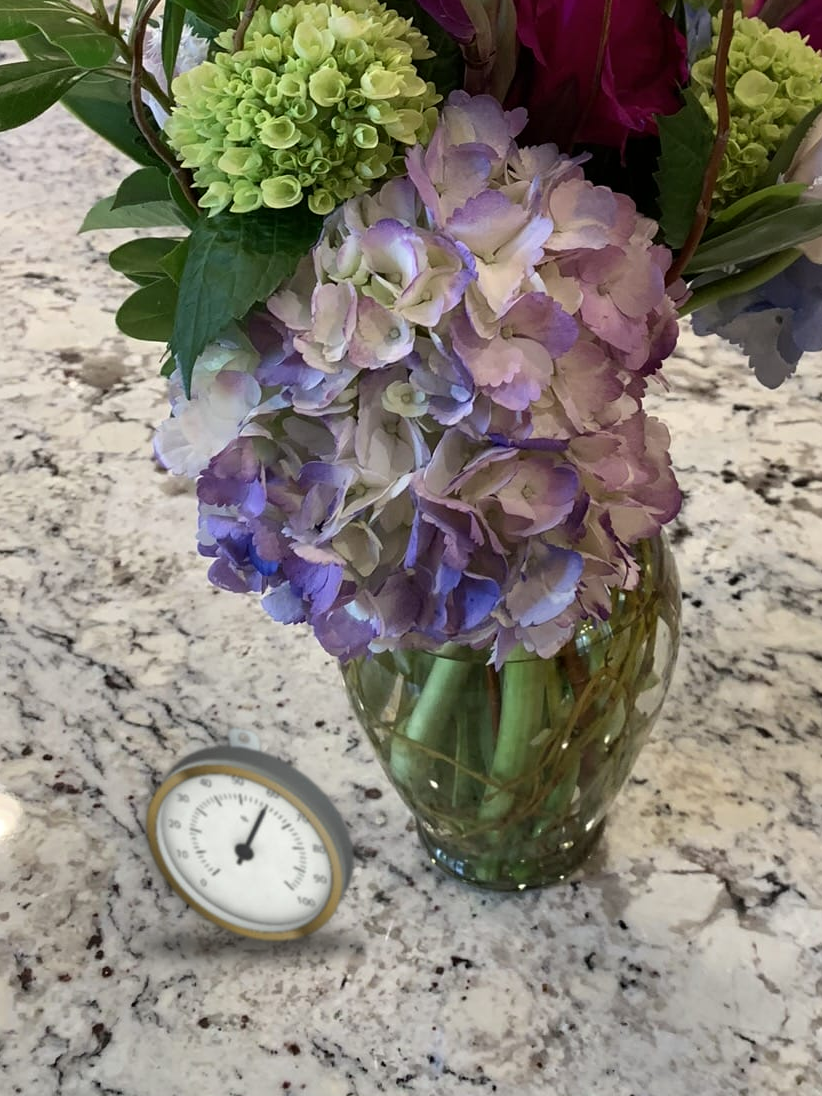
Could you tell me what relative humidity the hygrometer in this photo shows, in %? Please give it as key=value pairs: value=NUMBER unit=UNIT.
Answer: value=60 unit=%
